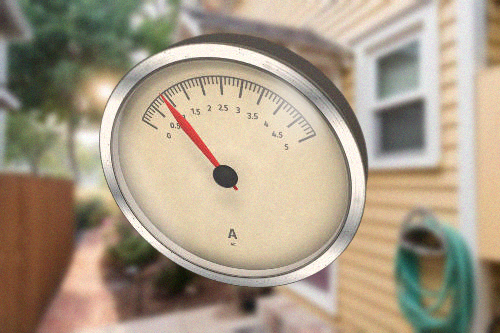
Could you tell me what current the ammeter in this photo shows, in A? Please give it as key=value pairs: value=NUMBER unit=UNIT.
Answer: value=1 unit=A
